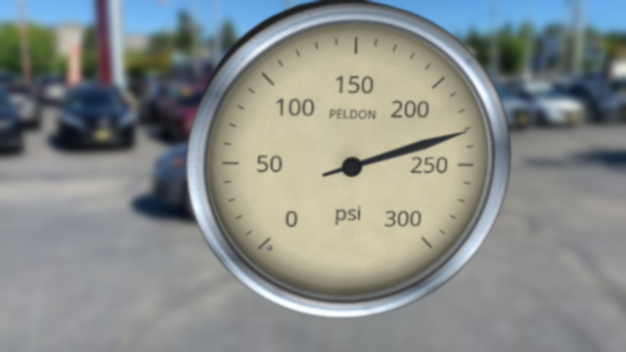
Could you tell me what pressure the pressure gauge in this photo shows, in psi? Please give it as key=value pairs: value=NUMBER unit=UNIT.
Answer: value=230 unit=psi
